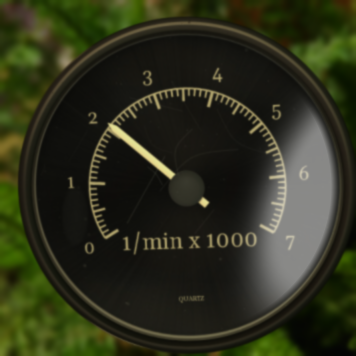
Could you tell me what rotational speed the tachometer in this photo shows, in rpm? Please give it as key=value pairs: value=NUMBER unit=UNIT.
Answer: value=2100 unit=rpm
